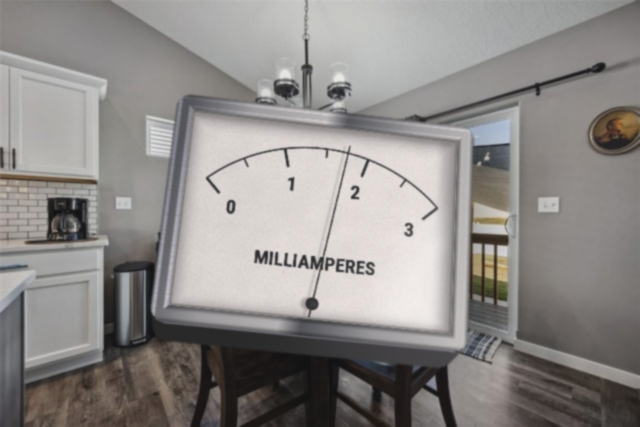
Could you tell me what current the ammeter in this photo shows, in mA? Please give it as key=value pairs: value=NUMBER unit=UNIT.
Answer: value=1.75 unit=mA
